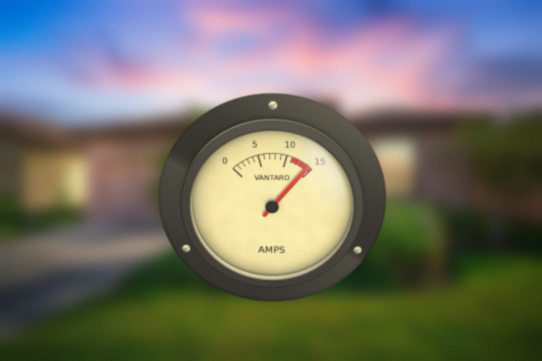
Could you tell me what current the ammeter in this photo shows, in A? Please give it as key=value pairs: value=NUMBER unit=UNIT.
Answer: value=14 unit=A
